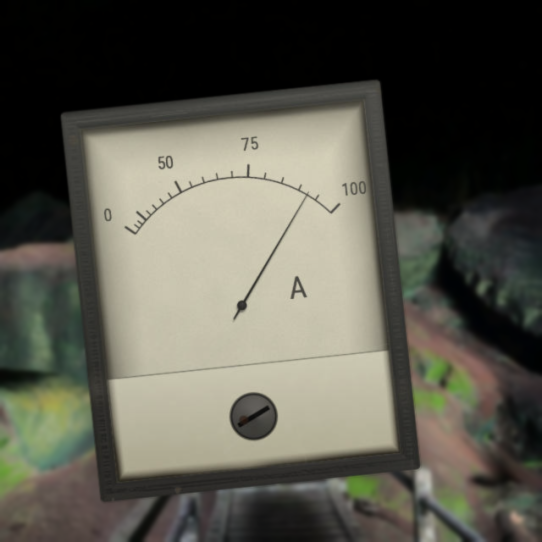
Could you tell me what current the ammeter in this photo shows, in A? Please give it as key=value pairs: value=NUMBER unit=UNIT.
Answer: value=92.5 unit=A
